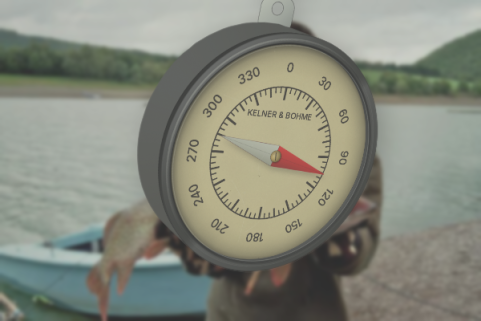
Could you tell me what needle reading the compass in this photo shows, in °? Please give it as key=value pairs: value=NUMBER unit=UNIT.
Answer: value=105 unit=°
